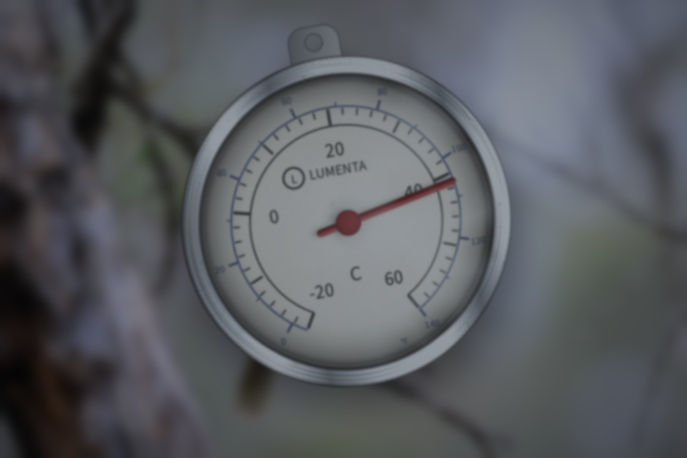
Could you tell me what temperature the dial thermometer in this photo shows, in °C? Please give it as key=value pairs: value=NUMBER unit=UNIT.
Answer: value=41 unit=°C
